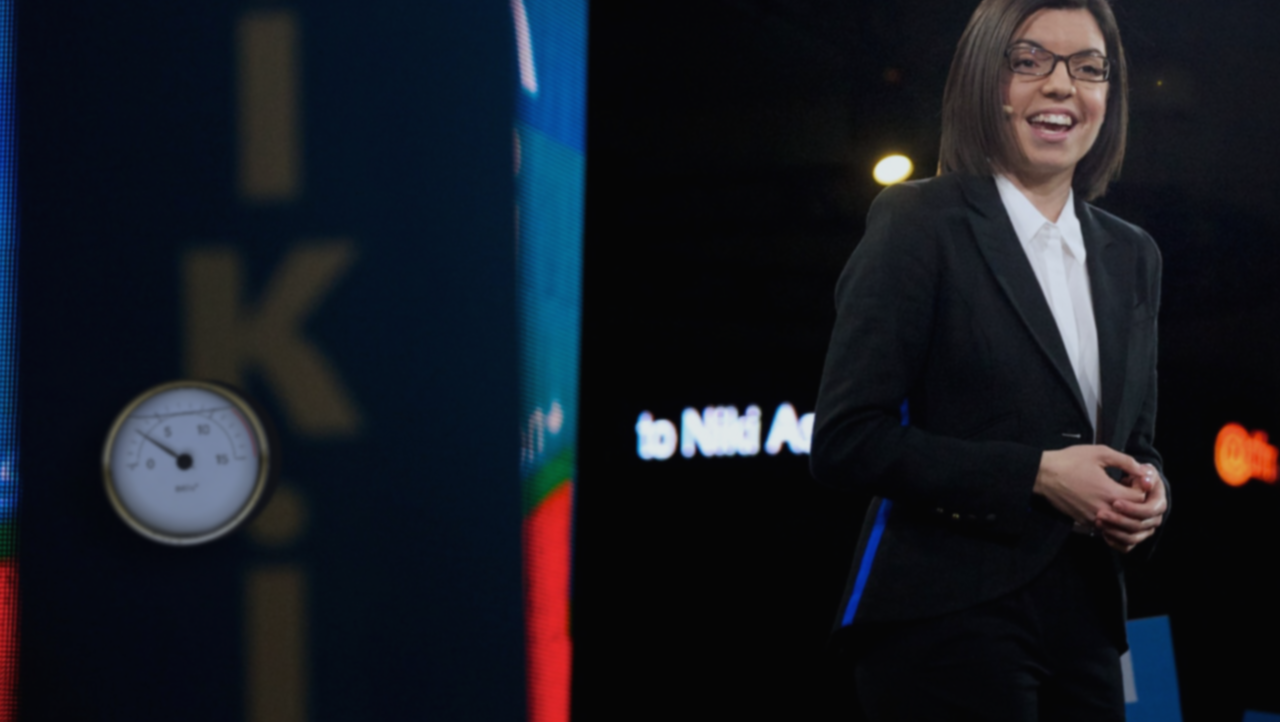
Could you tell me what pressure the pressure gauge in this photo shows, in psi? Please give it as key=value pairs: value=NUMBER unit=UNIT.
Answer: value=3 unit=psi
